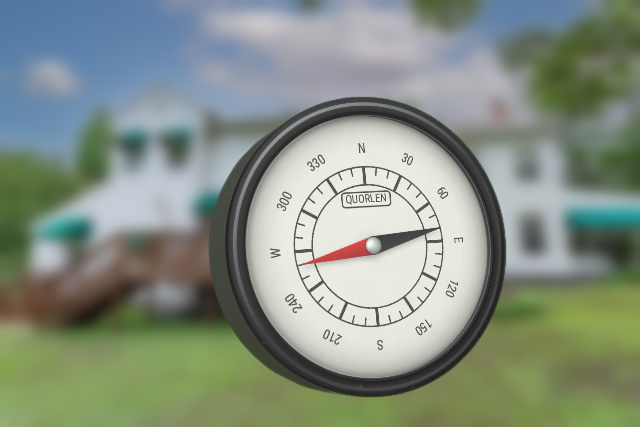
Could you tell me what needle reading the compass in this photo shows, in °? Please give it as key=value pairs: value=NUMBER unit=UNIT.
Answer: value=260 unit=°
